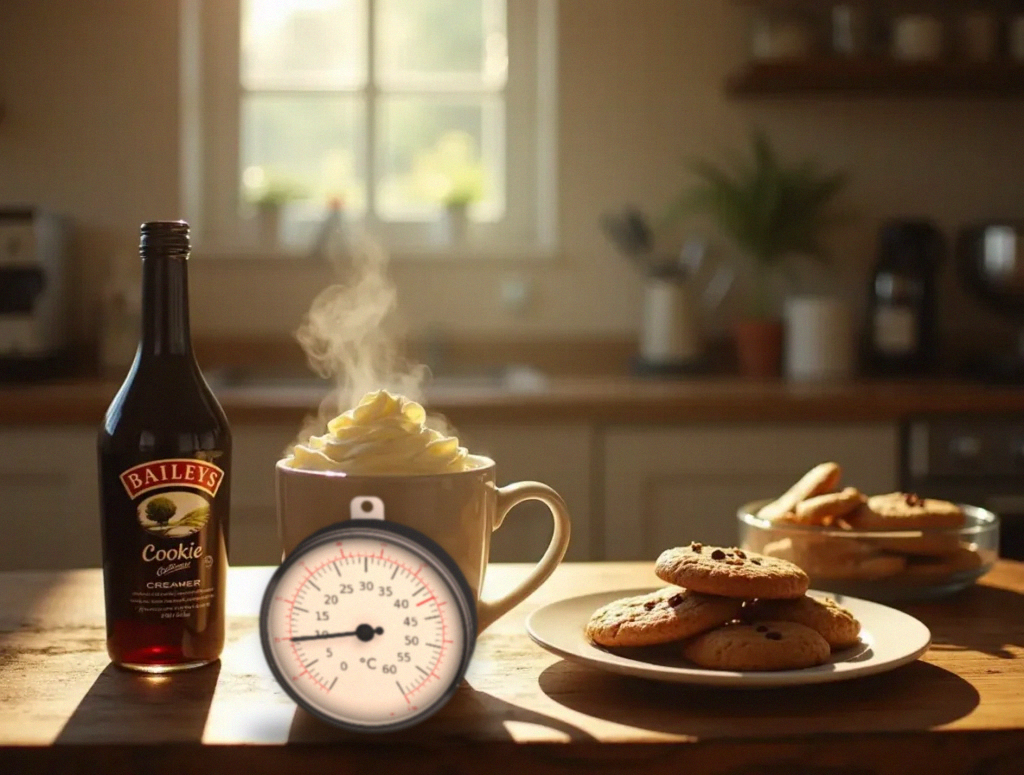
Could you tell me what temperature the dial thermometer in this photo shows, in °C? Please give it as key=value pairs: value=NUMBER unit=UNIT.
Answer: value=10 unit=°C
